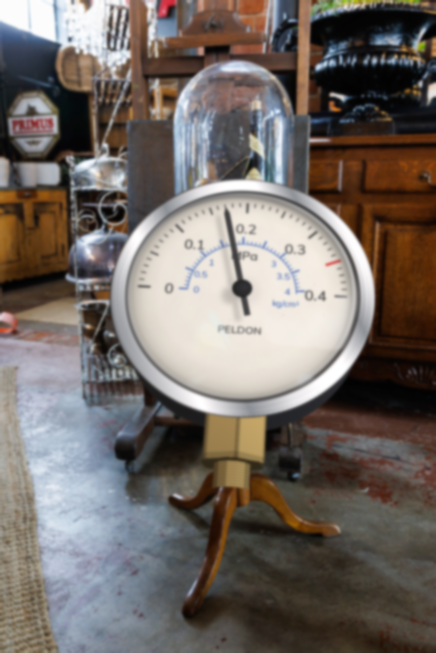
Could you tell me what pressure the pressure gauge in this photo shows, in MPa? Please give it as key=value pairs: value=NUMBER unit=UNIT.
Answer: value=0.17 unit=MPa
